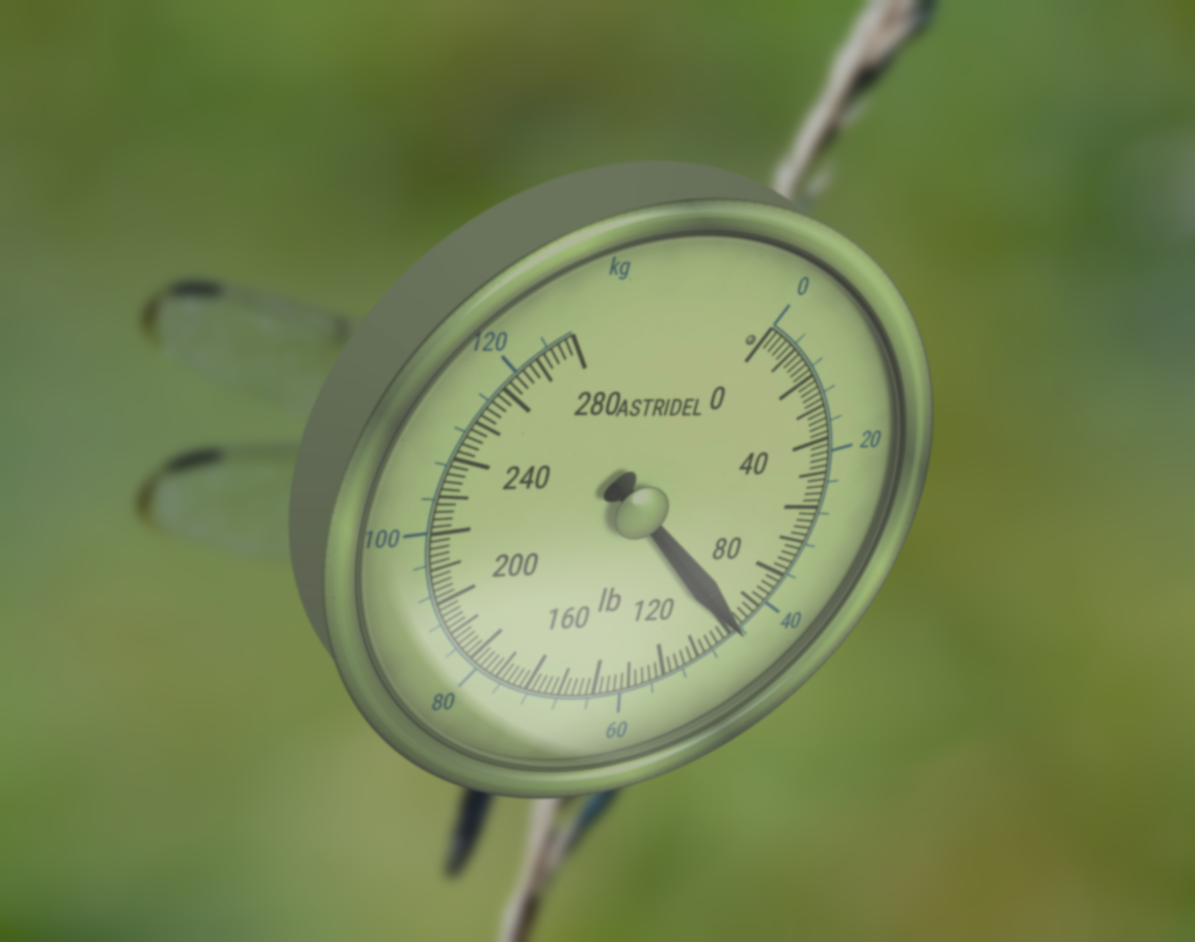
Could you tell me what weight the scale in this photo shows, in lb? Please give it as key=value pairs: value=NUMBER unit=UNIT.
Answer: value=98 unit=lb
